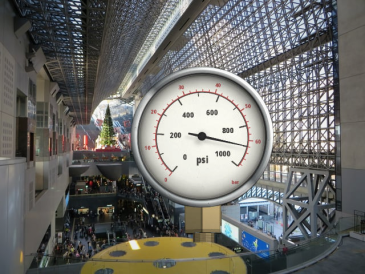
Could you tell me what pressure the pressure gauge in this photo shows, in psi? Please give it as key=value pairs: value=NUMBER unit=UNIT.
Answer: value=900 unit=psi
